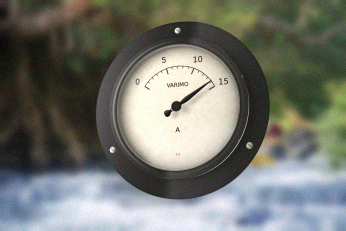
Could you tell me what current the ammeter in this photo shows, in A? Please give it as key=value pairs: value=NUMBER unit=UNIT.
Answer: value=14 unit=A
